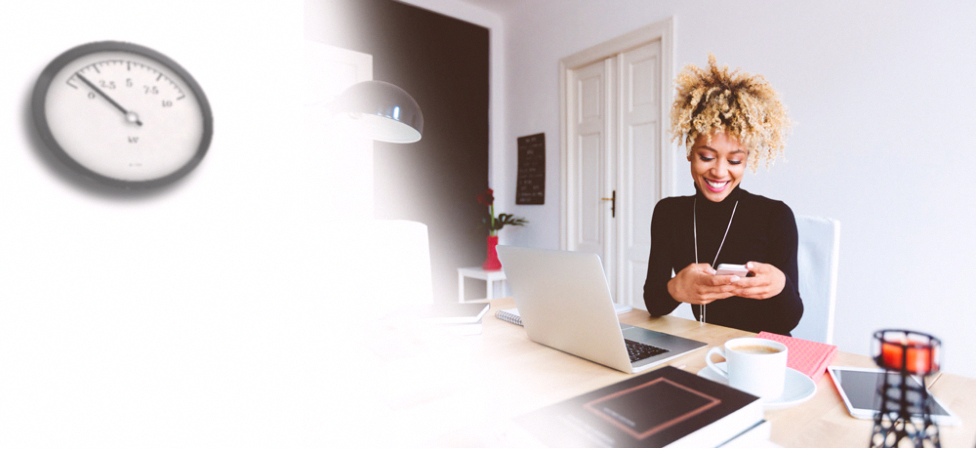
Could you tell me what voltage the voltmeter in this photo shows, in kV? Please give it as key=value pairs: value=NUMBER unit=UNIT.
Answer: value=1 unit=kV
